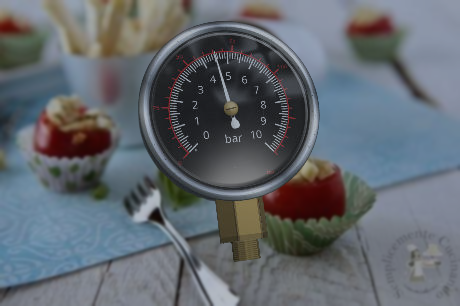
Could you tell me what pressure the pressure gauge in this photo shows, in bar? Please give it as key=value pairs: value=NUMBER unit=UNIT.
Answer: value=4.5 unit=bar
